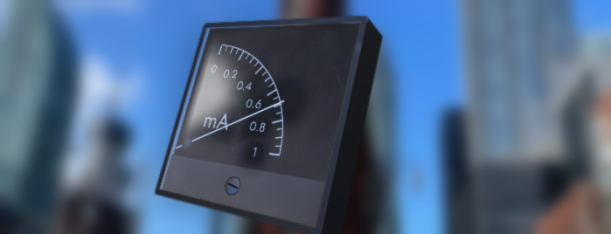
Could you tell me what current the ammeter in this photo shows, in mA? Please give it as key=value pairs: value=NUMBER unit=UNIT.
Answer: value=0.7 unit=mA
